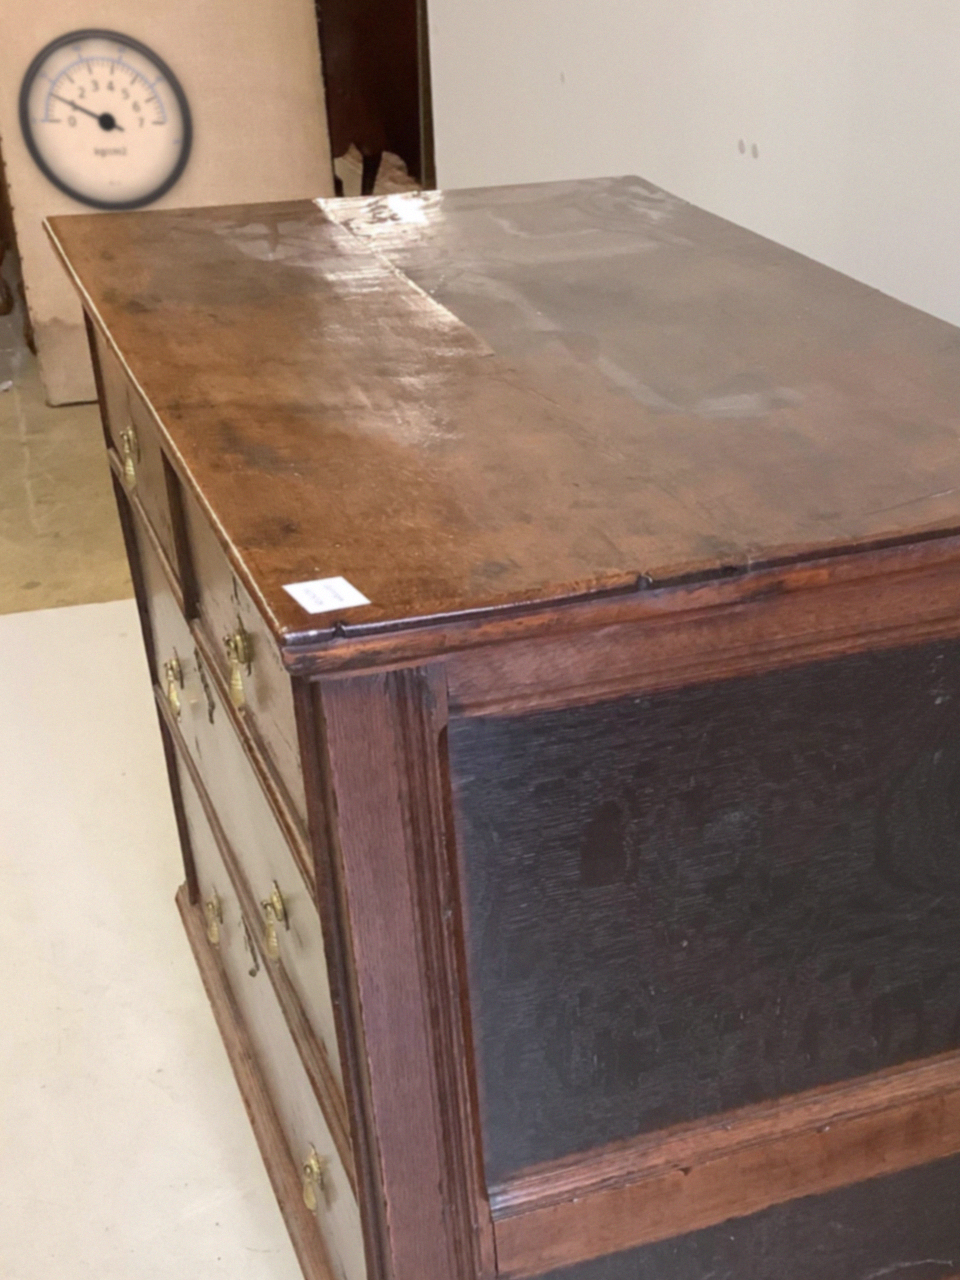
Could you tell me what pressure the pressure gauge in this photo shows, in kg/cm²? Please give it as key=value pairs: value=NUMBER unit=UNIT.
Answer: value=1 unit=kg/cm²
